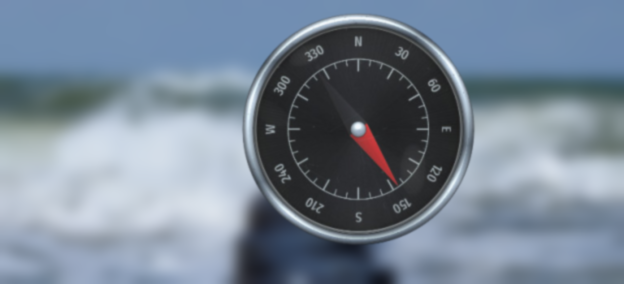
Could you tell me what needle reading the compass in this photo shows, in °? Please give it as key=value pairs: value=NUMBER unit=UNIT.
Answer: value=145 unit=°
